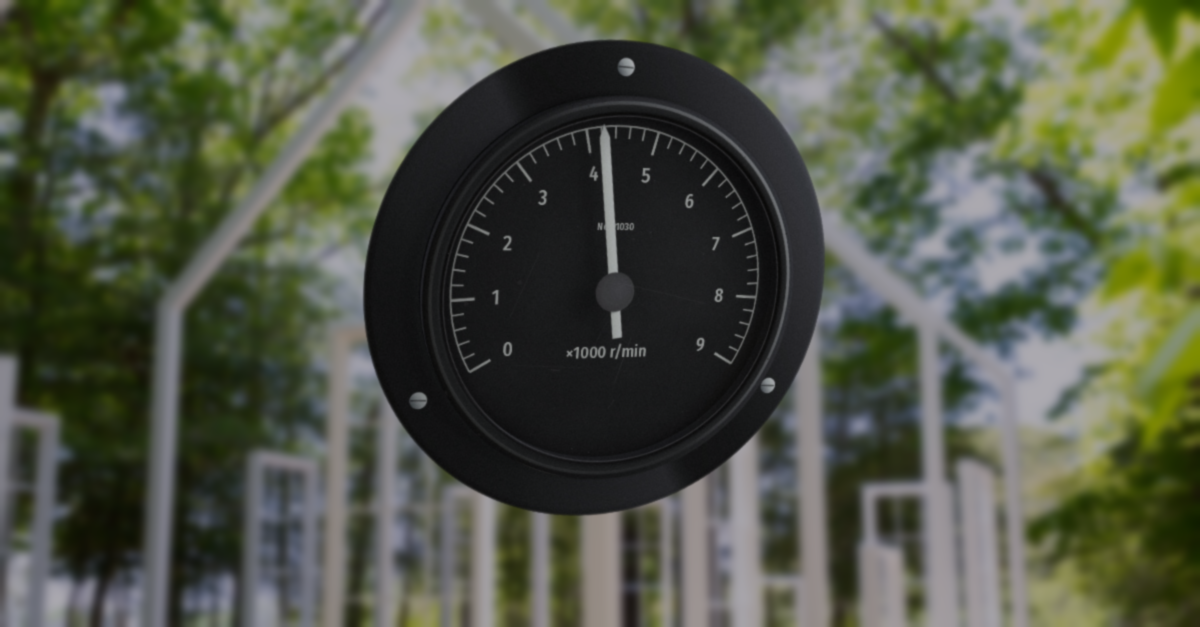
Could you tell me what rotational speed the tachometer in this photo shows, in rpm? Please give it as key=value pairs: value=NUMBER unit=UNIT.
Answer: value=4200 unit=rpm
